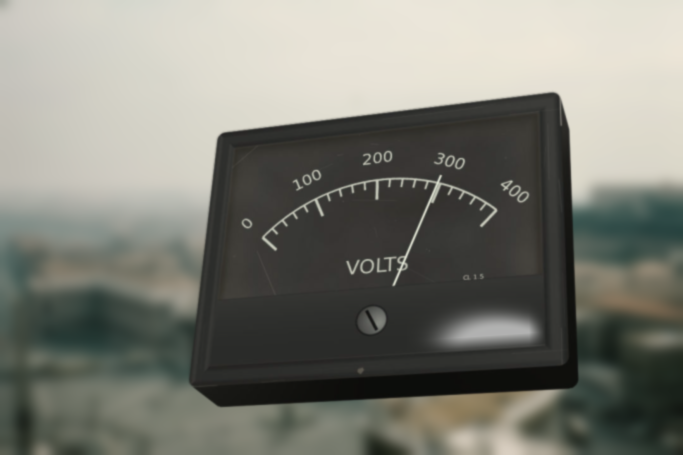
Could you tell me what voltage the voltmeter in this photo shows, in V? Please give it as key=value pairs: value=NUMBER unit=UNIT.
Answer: value=300 unit=V
